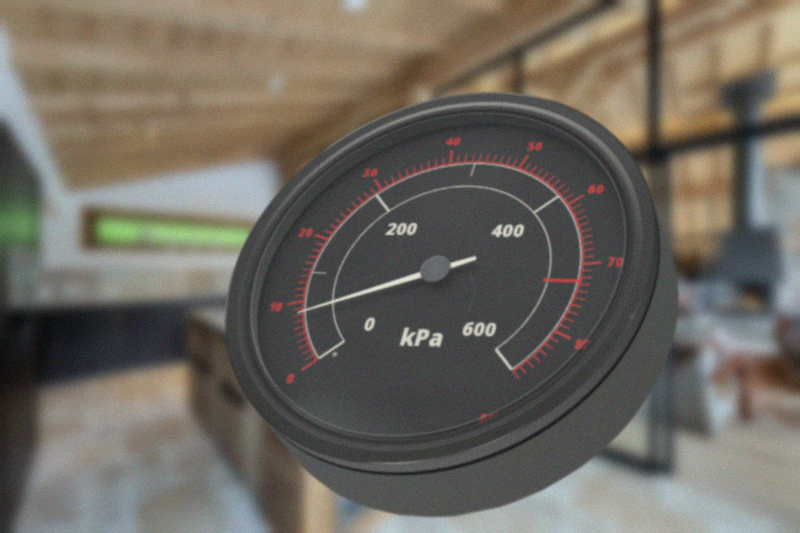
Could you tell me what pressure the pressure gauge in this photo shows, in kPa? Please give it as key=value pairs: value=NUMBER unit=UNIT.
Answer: value=50 unit=kPa
